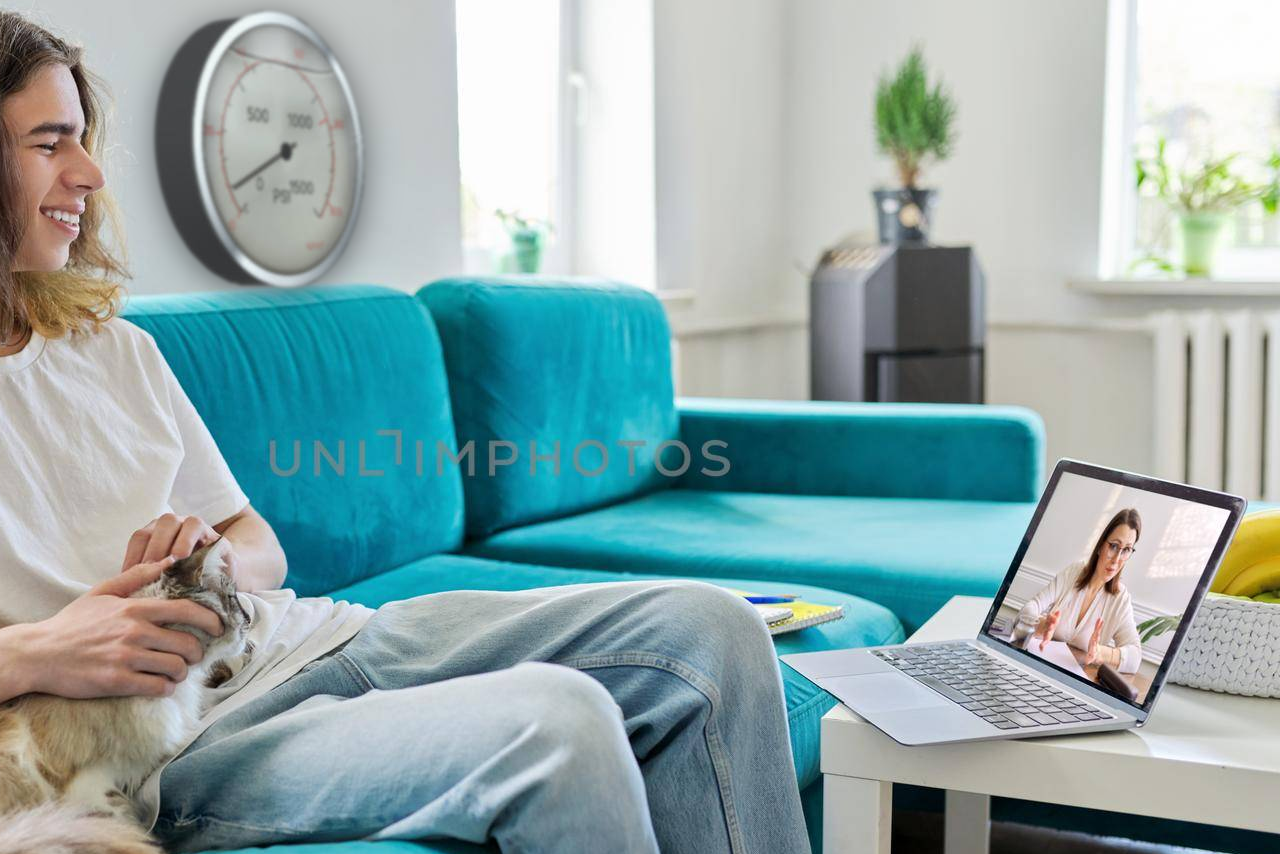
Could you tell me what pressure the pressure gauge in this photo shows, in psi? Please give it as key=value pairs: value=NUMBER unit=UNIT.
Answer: value=100 unit=psi
